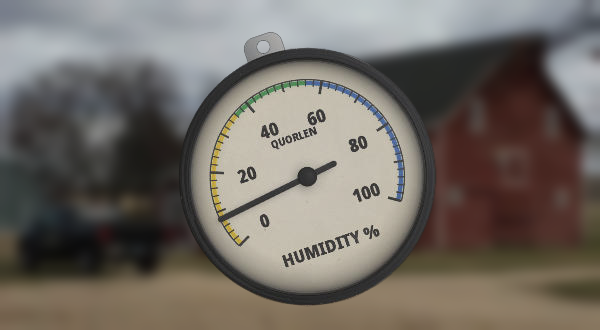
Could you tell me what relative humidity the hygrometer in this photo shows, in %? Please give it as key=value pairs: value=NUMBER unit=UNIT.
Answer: value=8 unit=%
